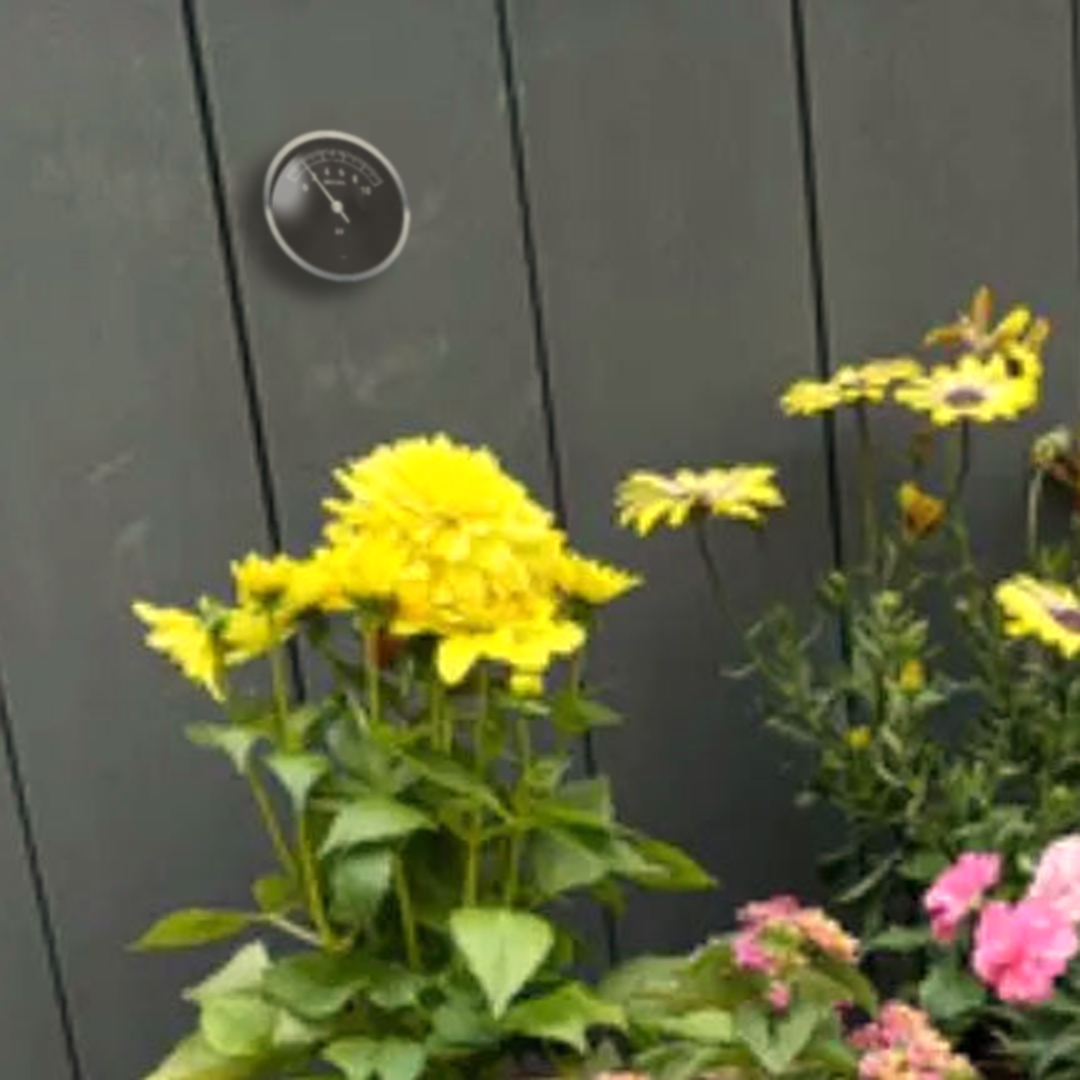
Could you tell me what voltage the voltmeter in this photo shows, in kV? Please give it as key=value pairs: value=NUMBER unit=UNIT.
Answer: value=2 unit=kV
